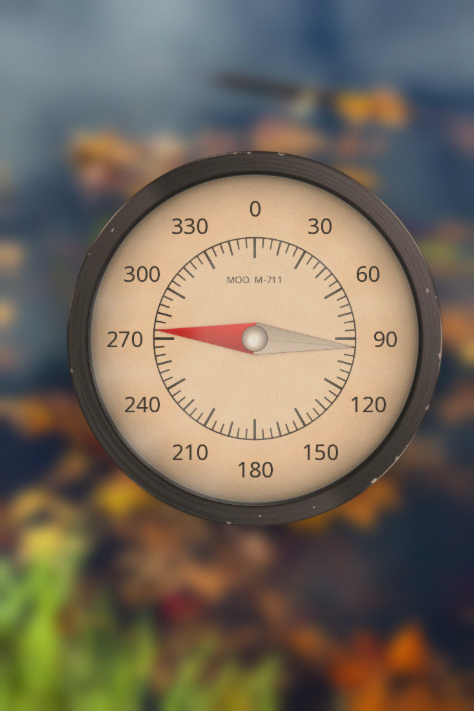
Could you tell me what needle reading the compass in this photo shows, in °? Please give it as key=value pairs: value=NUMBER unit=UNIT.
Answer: value=275 unit=°
